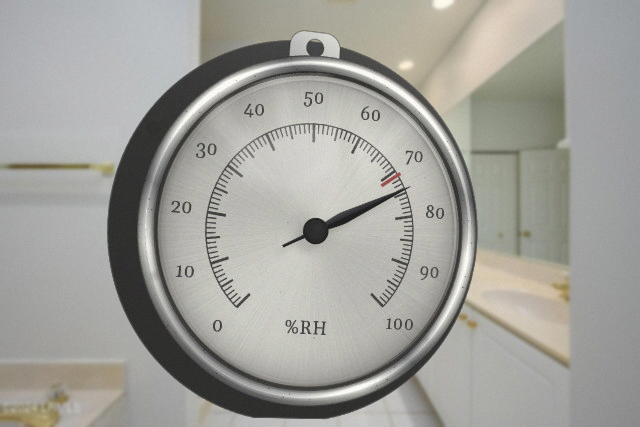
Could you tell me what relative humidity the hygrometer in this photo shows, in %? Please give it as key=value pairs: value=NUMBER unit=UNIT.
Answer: value=74 unit=%
